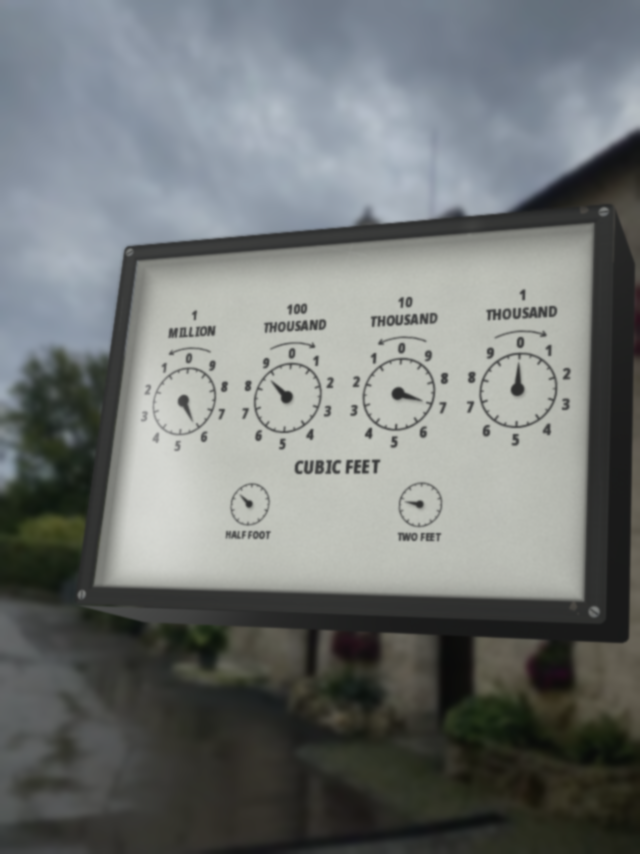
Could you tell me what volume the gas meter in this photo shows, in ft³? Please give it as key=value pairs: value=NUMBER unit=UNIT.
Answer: value=587000 unit=ft³
